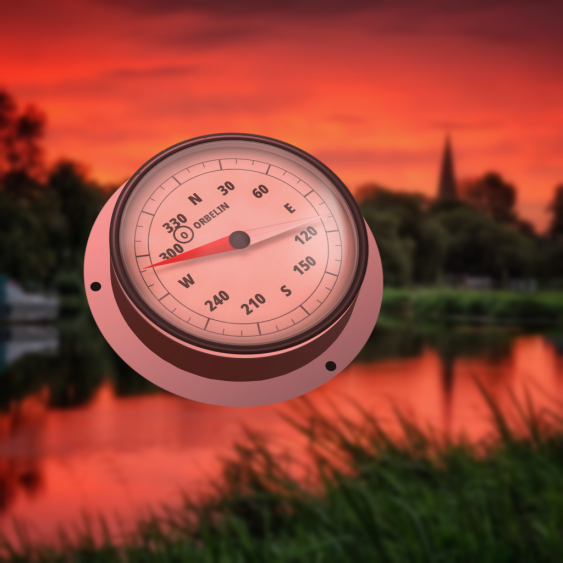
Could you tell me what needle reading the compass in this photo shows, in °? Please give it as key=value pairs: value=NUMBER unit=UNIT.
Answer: value=290 unit=°
